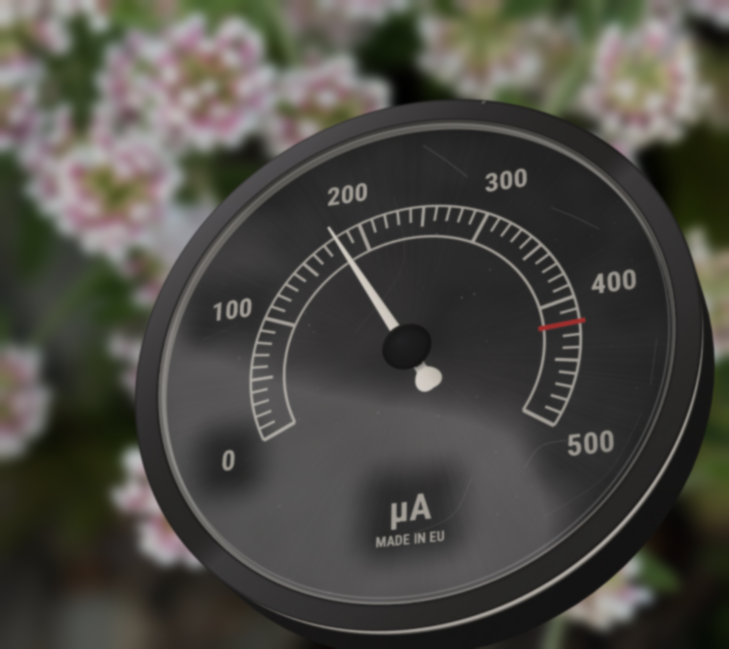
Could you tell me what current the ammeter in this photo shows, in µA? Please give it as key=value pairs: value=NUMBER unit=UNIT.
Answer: value=180 unit=µA
